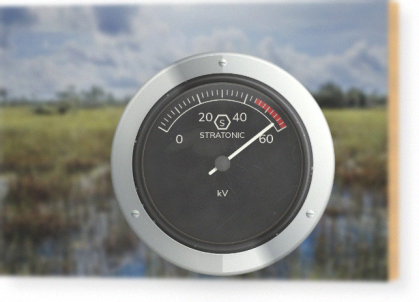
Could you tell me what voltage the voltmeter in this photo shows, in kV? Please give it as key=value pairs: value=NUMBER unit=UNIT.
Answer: value=56 unit=kV
